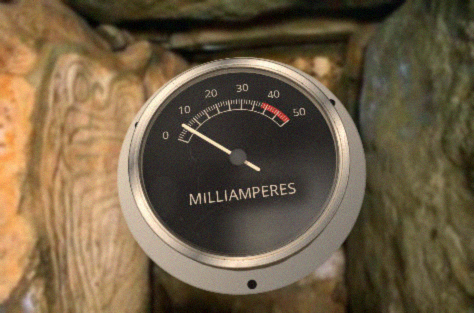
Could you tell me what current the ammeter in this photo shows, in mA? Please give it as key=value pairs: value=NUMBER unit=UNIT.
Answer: value=5 unit=mA
